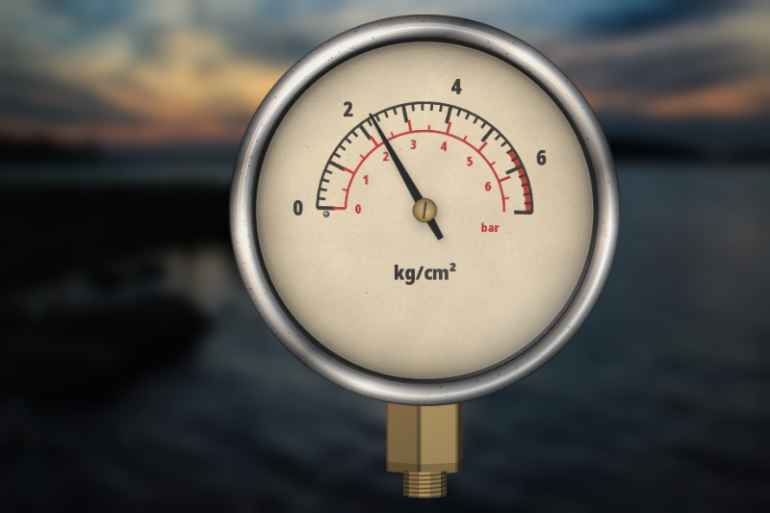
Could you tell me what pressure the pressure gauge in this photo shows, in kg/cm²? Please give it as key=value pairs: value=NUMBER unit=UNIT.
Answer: value=2.3 unit=kg/cm²
